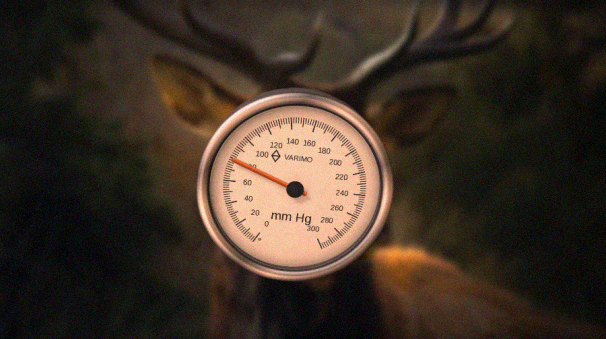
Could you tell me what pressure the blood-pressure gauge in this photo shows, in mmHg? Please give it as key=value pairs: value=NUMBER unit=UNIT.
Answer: value=80 unit=mmHg
